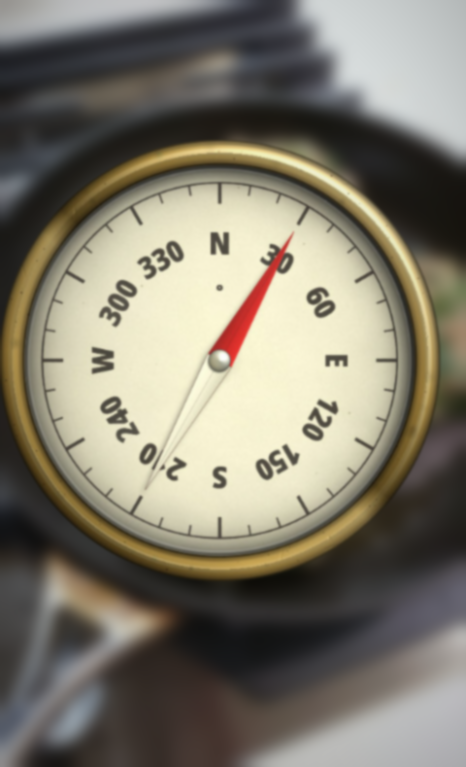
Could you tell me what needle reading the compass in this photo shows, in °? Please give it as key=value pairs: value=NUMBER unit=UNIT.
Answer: value=30 unit=°
